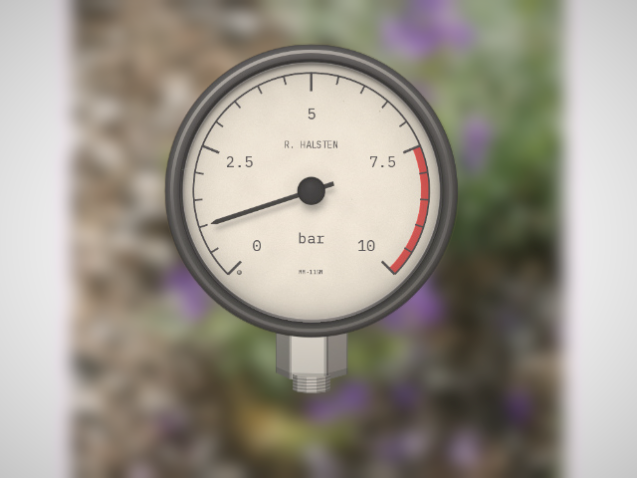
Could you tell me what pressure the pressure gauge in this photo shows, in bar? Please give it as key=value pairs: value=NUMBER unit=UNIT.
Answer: value=1 unit=bar
